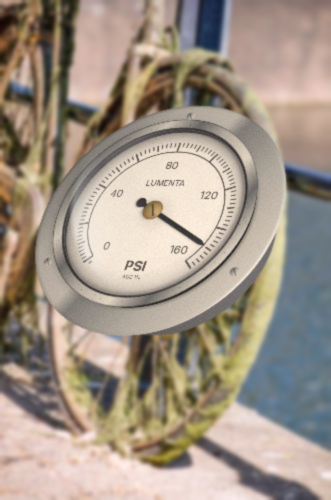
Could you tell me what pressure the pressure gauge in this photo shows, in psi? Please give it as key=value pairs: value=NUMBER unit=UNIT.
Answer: value=150 unit=psi
